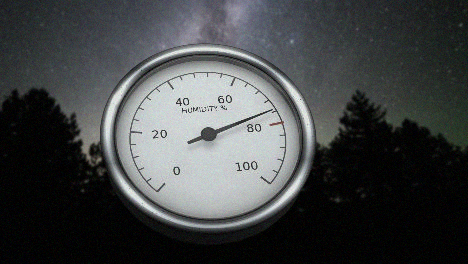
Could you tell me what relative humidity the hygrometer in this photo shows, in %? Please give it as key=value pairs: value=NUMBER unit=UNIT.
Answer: value=76 unit=%
